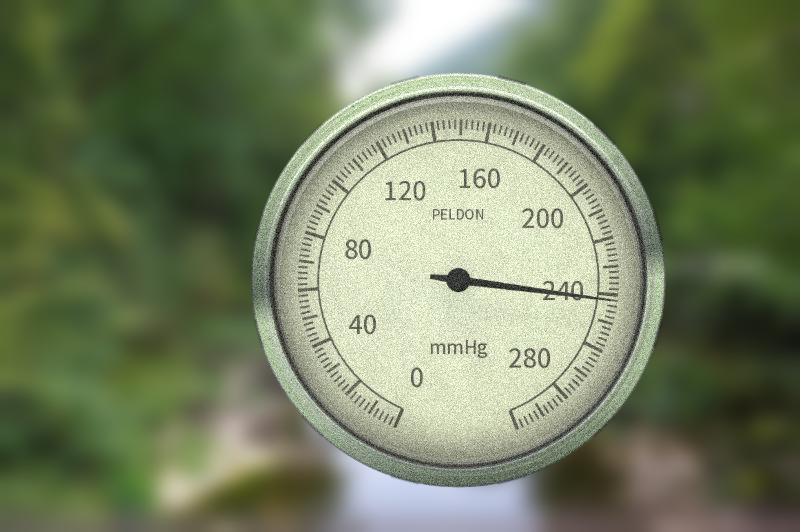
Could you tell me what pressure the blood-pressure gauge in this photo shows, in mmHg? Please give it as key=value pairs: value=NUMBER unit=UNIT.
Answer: value=242 unit=mmHg
